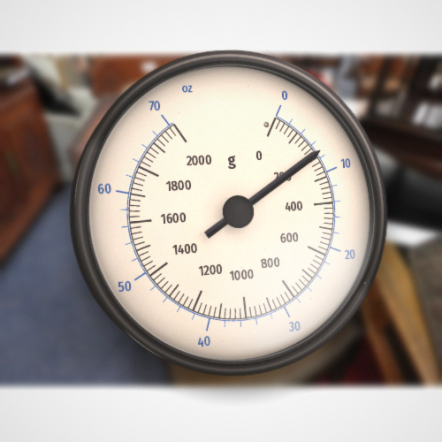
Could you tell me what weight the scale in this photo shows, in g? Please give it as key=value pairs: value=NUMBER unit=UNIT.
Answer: value=200 unit=g
